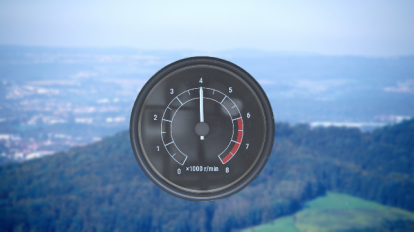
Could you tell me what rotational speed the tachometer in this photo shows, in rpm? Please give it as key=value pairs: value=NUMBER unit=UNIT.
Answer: value=4000 unit=rpm
